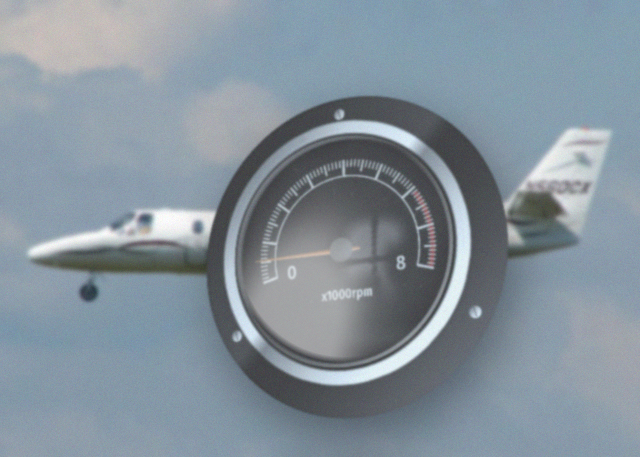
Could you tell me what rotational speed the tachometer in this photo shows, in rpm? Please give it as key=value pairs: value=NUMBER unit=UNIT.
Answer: value=500 unit=rpm
